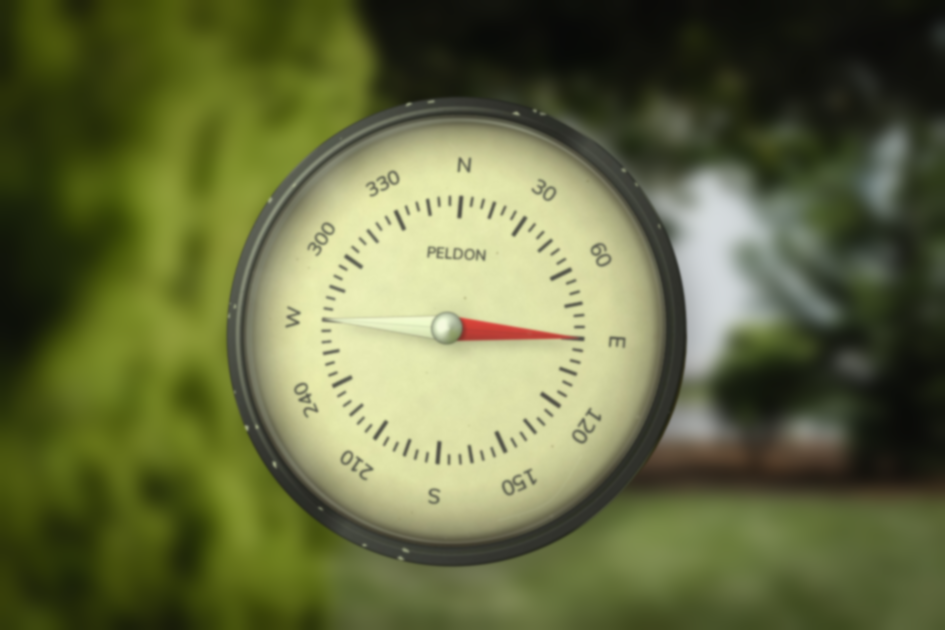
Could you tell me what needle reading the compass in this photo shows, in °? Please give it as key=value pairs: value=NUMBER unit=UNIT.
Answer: value=90 unit=°
